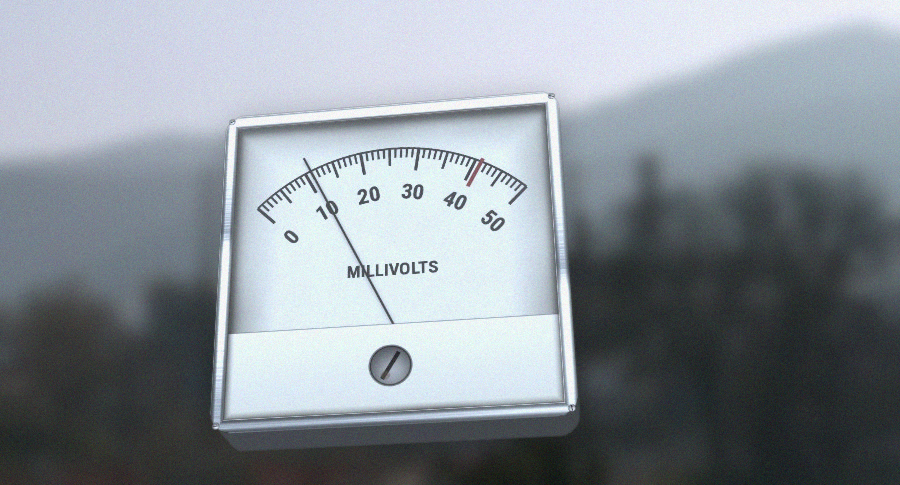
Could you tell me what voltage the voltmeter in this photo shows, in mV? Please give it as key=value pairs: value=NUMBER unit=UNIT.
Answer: value=11 unit=mV
